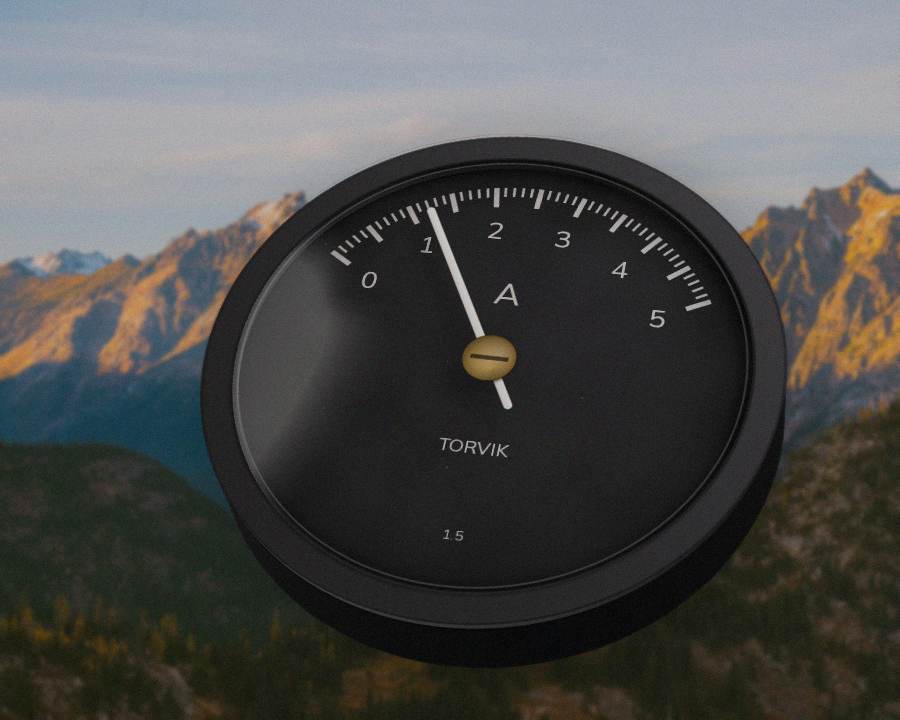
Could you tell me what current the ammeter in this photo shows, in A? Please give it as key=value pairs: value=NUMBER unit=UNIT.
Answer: value=1.2 unit=A
